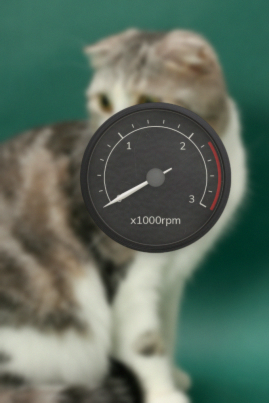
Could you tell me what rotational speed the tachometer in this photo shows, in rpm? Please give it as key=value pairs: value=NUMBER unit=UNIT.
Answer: value=0 unit=rpm
